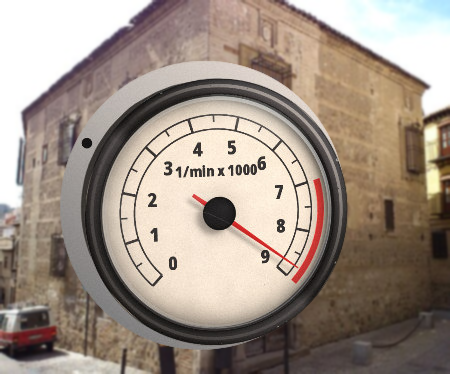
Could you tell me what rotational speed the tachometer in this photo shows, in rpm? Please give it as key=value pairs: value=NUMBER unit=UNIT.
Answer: value=8750 unit=rpm
